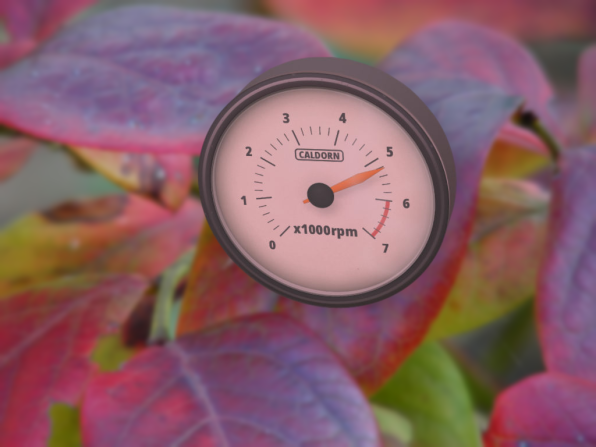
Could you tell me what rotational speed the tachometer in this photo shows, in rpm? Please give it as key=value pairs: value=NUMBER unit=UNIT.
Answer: value=5200 unit=rpm
